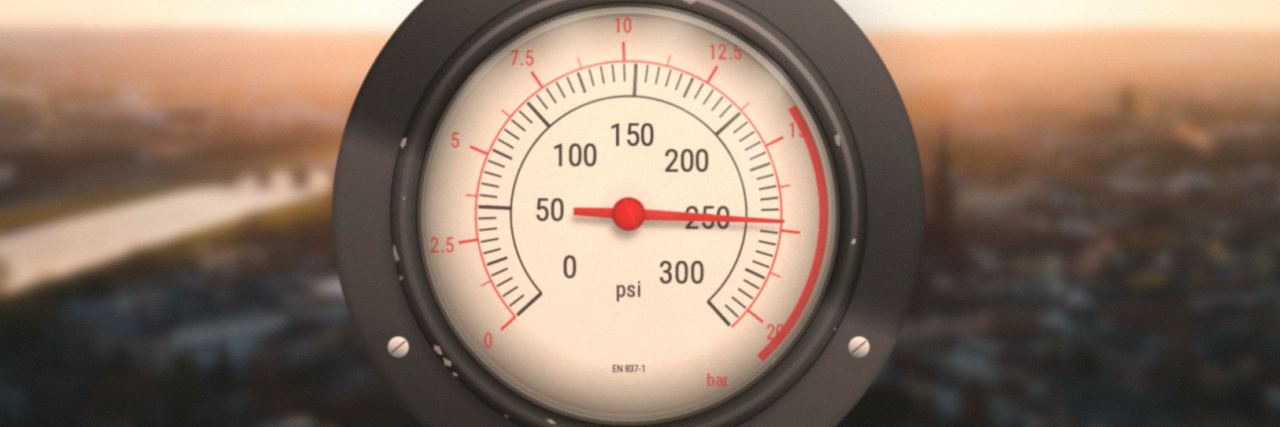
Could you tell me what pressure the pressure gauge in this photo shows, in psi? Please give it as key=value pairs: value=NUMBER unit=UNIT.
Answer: value=250 unit=psi
